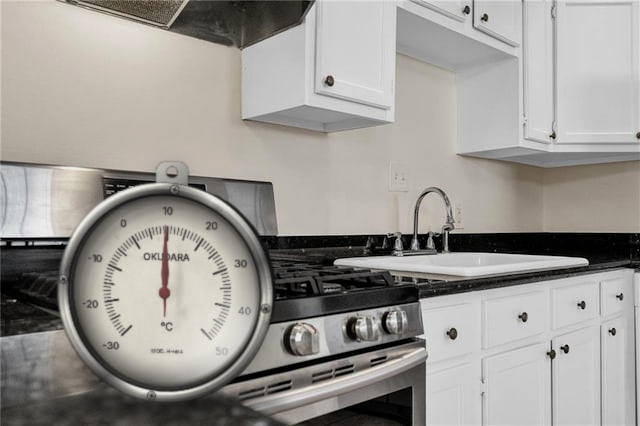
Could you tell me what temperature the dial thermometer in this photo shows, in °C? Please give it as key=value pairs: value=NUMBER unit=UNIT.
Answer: value=10 unit=°C
